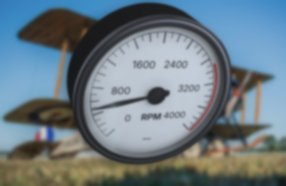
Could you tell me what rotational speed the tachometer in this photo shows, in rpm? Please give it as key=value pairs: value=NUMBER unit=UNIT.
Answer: value=500 unit=rpm
